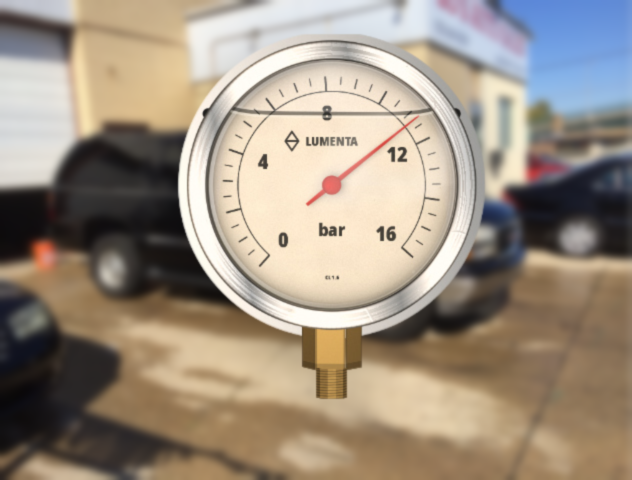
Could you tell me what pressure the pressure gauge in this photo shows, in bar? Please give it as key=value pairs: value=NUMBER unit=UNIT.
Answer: value=11.25 unit=bar
